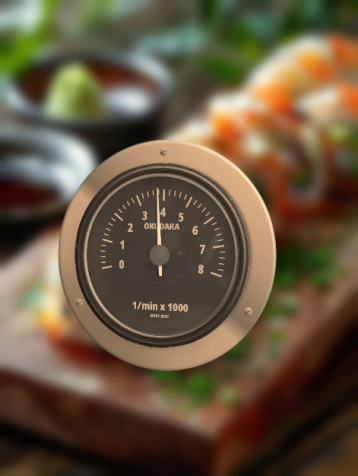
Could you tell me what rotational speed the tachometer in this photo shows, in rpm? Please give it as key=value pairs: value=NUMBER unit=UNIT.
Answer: value=3800 unit=rpm
